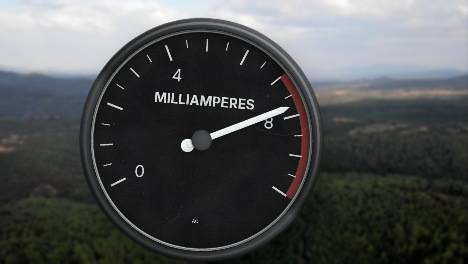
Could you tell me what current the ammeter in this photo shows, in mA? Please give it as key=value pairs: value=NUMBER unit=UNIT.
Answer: value=7.75 unit=mA
